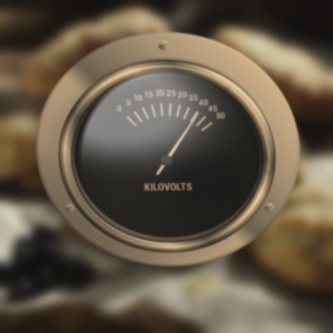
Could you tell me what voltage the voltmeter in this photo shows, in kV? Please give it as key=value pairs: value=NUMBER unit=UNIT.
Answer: value=40 unit=kV
